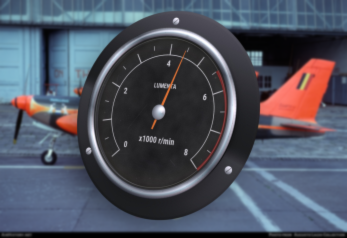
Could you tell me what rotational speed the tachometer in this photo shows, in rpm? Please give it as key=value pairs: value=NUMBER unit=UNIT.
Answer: value=4500 unit=rpm
